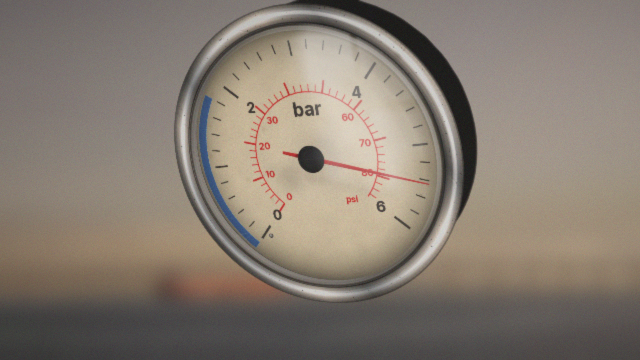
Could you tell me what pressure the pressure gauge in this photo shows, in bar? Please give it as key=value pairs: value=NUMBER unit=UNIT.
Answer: value=5.4 unit=bar
